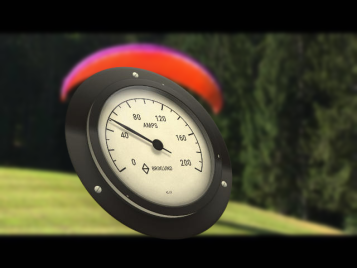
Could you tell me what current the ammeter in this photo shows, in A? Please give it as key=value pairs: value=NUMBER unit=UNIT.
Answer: value=50 unit=A
